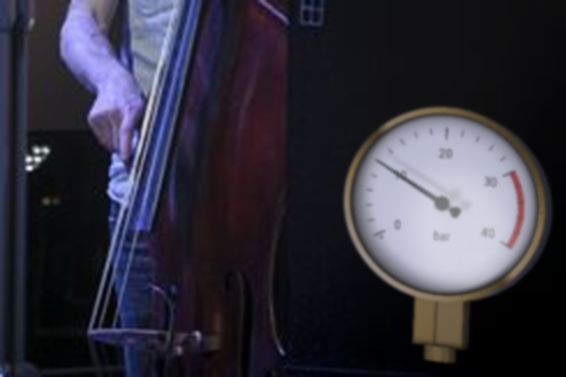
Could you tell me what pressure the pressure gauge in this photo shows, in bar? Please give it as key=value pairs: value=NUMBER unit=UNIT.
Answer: value=10 unit=bar
